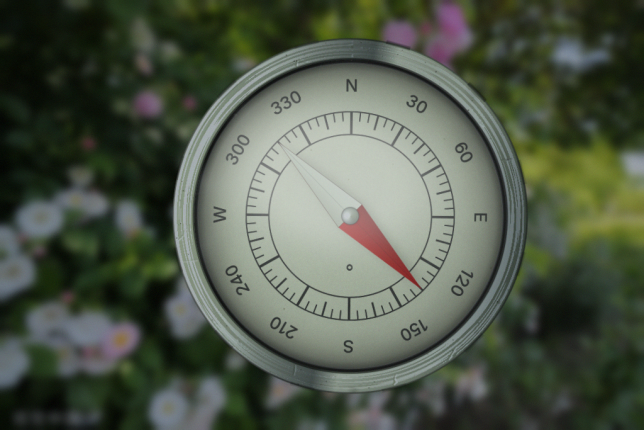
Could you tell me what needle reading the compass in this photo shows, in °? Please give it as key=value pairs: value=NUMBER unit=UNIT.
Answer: value=135 unit=°
